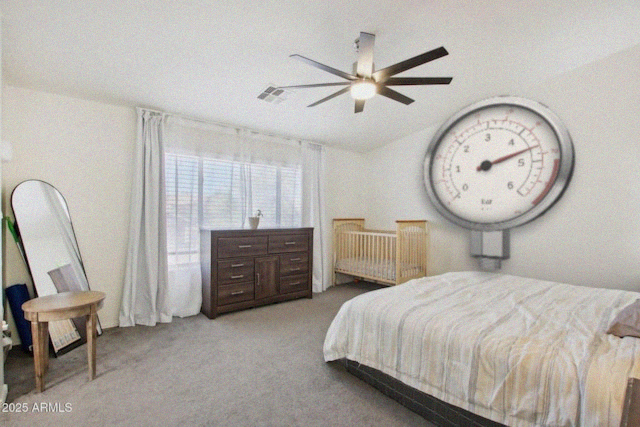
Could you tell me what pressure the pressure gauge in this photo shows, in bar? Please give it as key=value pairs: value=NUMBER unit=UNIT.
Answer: value=4.6 unit=bar
